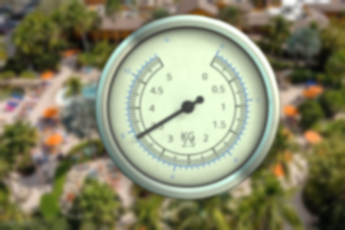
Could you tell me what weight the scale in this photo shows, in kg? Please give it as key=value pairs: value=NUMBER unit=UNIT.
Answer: value=3.5 unit=kg
